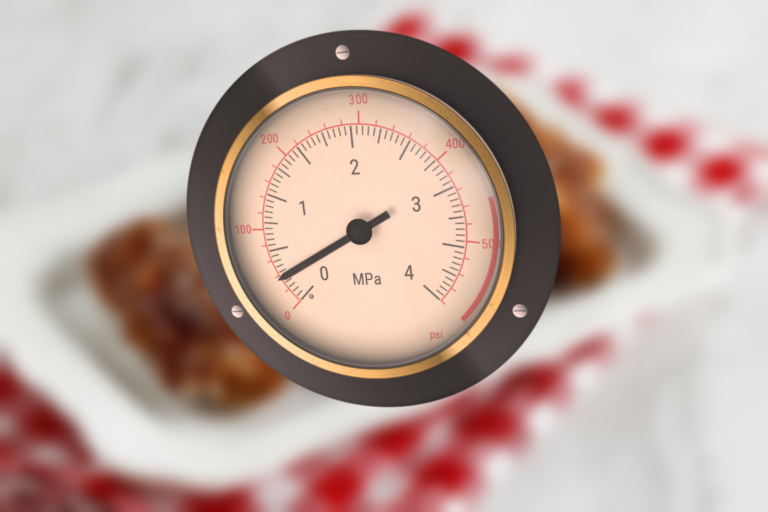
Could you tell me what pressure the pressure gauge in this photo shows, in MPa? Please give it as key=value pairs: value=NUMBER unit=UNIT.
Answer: value=0.25 unit=MPa
